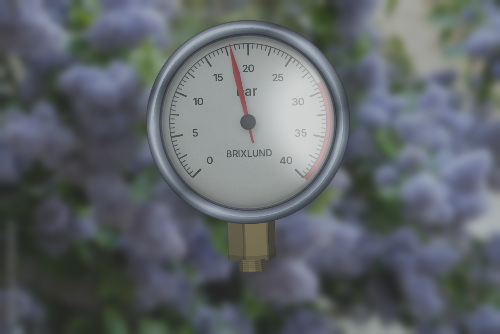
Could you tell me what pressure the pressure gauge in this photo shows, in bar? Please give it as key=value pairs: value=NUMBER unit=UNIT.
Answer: value=18 unit=bar
